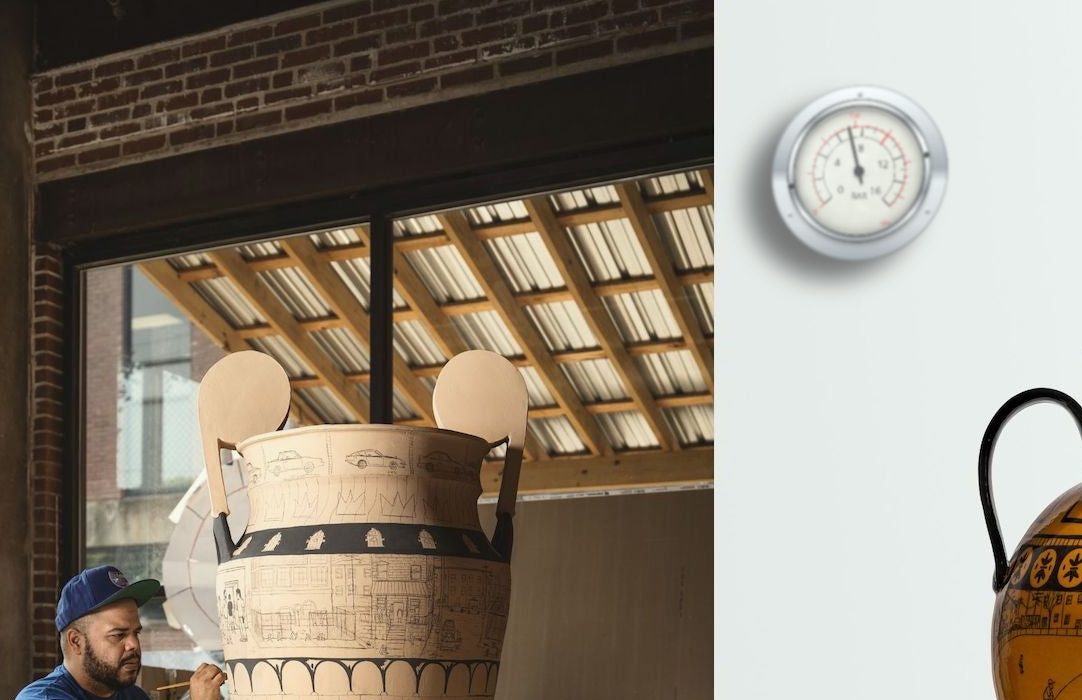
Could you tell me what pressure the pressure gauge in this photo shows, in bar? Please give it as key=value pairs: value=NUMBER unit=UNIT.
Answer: value=7 unit=bar
